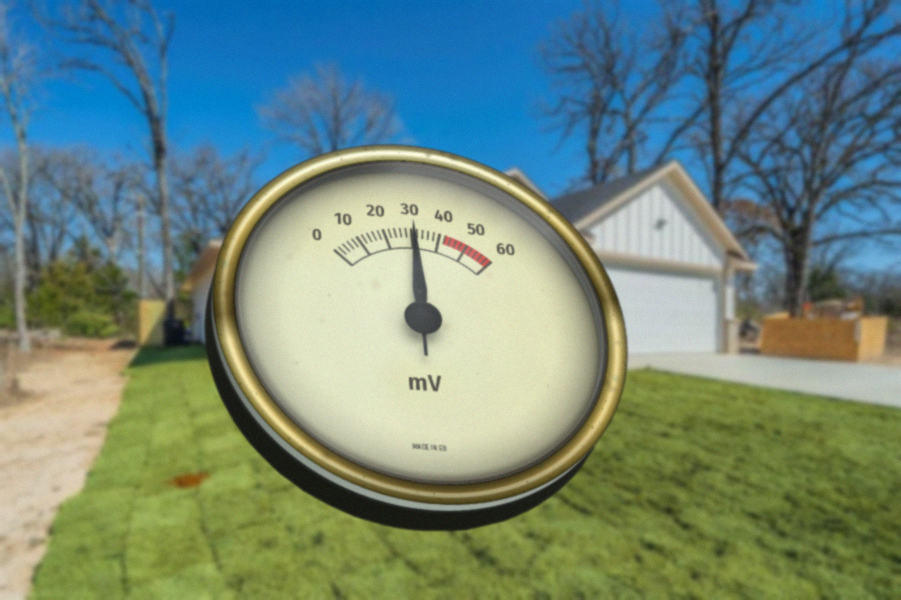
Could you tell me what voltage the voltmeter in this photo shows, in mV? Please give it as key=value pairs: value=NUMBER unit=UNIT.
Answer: value=30 unit=mV
